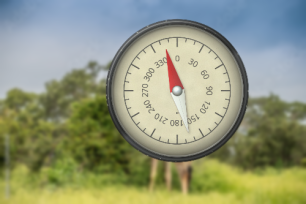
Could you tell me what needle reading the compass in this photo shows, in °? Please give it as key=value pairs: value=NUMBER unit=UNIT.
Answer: value=345 unit=°
